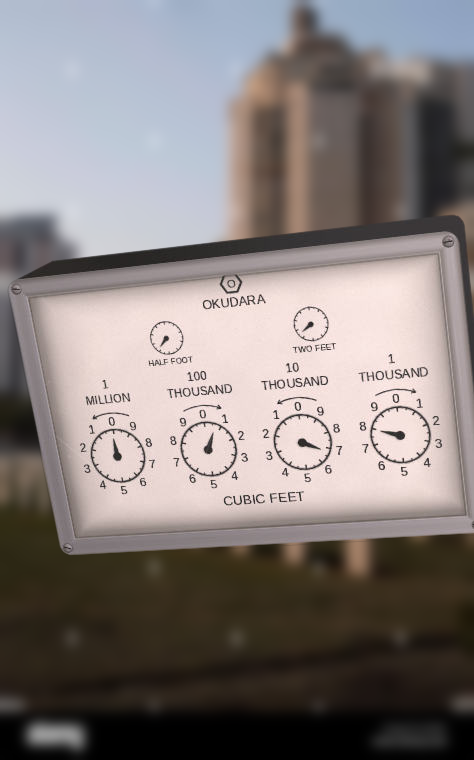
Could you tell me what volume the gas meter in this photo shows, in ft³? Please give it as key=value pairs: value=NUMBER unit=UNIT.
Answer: value=6800 unit=ft³
